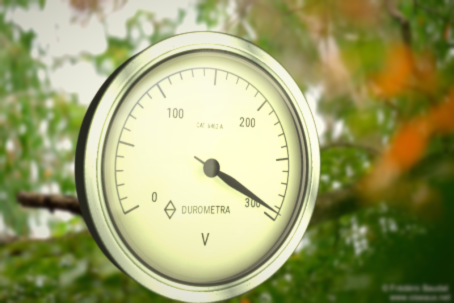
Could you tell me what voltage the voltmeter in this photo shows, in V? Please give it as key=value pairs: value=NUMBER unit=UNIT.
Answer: value=295 unit=V
